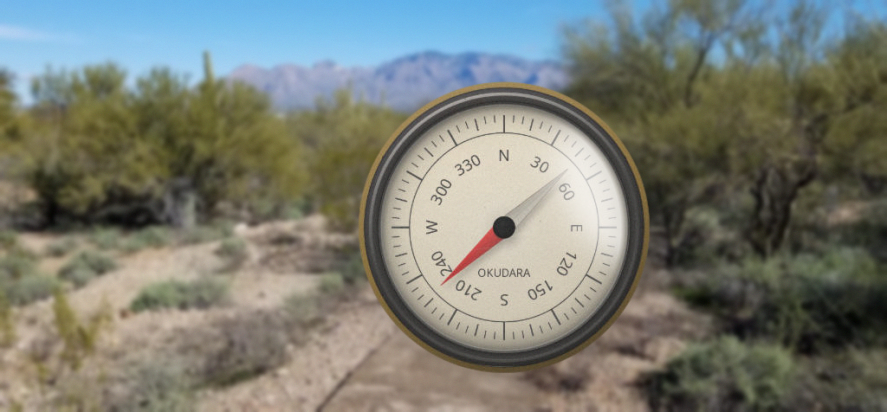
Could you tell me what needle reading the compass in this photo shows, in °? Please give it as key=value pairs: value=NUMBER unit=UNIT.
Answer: value=227.5 unit=°
